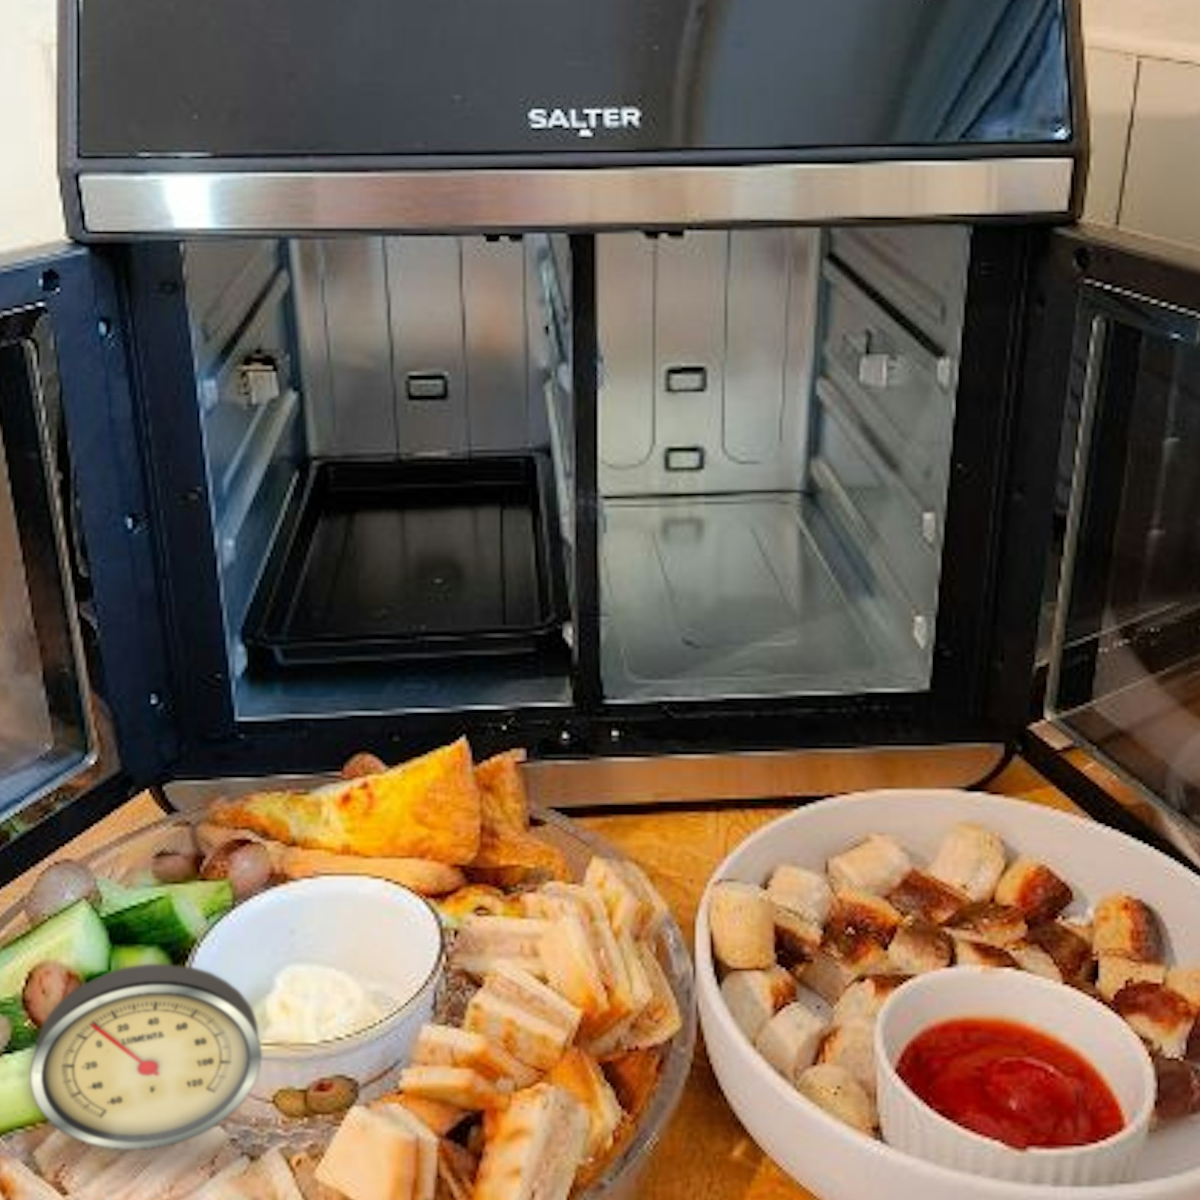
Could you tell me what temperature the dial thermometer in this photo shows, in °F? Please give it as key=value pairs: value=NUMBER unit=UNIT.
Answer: value=10 unit=°F
